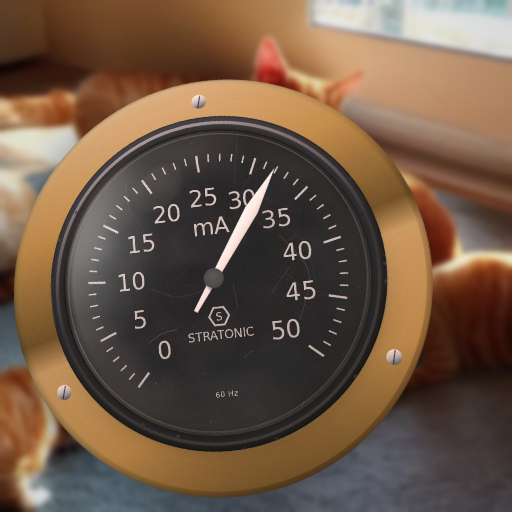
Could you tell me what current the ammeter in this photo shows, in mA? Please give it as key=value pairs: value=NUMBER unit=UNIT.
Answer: value=32 unit=mA
